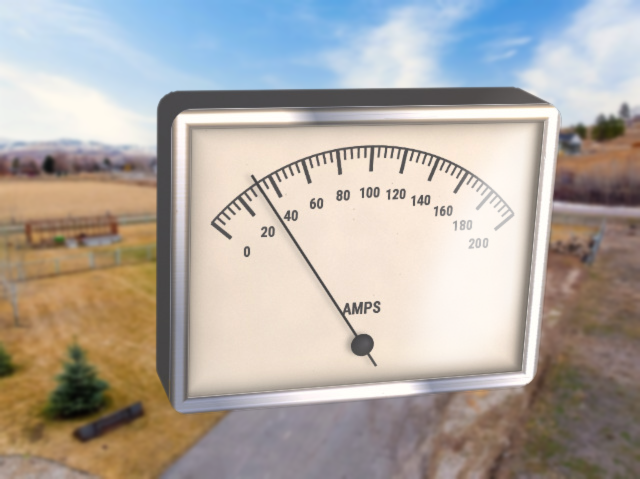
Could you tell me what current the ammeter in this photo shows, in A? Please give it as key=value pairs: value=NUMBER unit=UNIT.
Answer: value=32 unit=A
